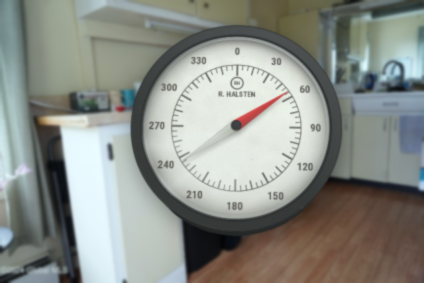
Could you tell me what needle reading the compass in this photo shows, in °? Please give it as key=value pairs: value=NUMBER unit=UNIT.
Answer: value=55 unit=°
